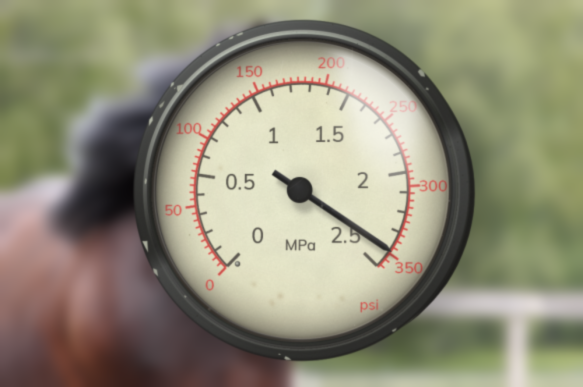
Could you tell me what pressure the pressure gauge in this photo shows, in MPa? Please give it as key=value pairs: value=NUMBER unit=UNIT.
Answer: value=2.4 unit=MPa
